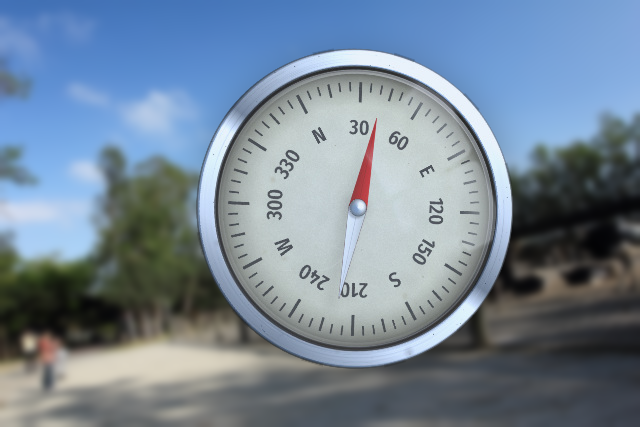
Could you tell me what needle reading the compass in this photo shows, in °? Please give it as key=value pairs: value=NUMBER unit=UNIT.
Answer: value=40 unit=°
